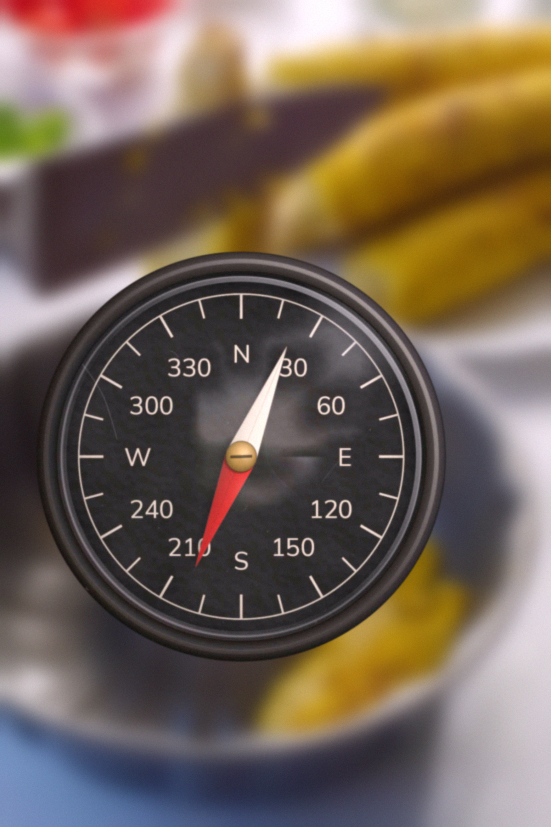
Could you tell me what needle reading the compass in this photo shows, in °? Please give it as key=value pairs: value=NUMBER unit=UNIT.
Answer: value=202.5 unit=°
